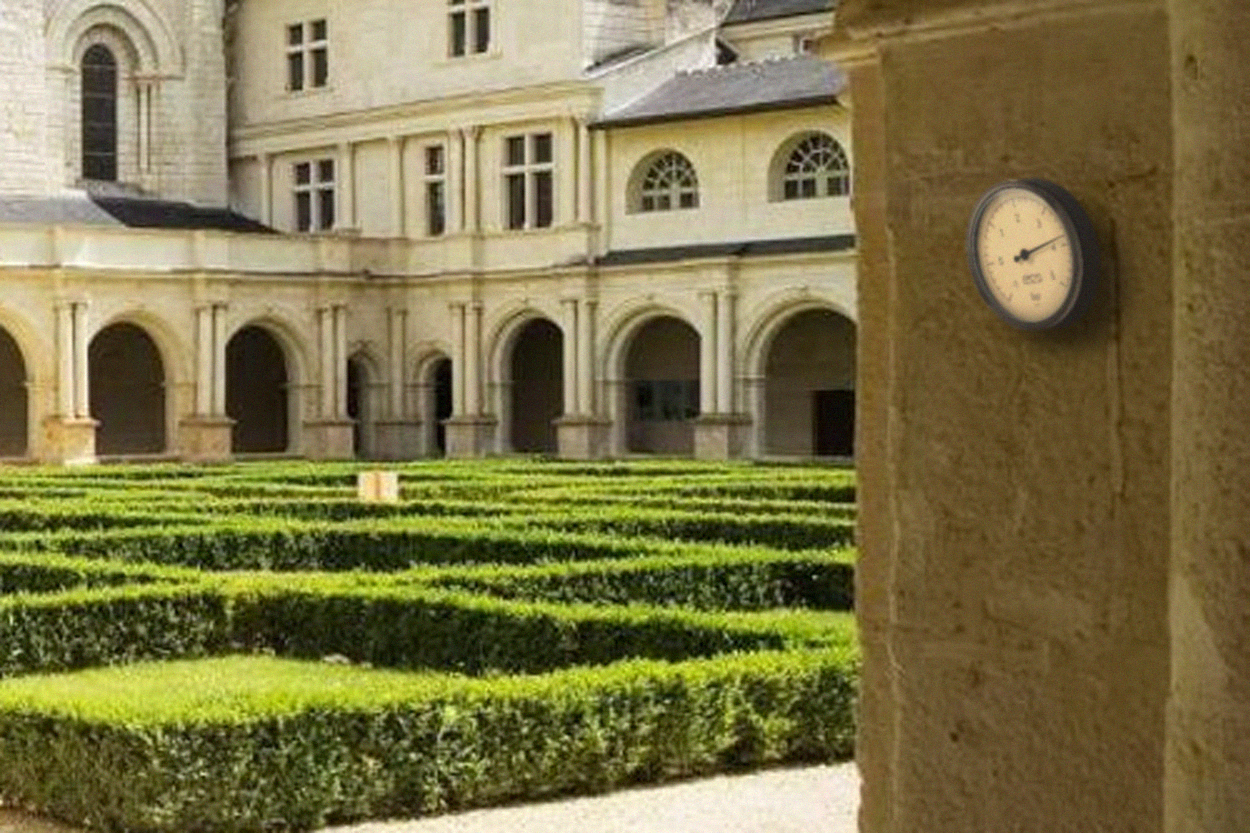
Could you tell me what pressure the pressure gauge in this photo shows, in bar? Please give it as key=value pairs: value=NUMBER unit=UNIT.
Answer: value=3.8 unit=bar
